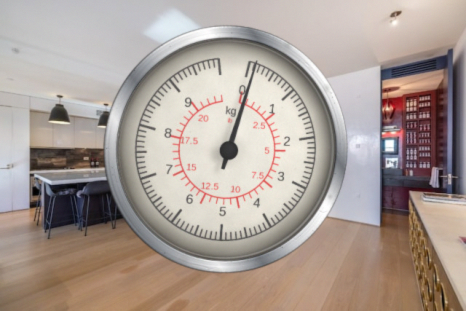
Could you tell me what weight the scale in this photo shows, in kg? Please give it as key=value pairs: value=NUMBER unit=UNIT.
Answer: value=0.1 unit=kg
